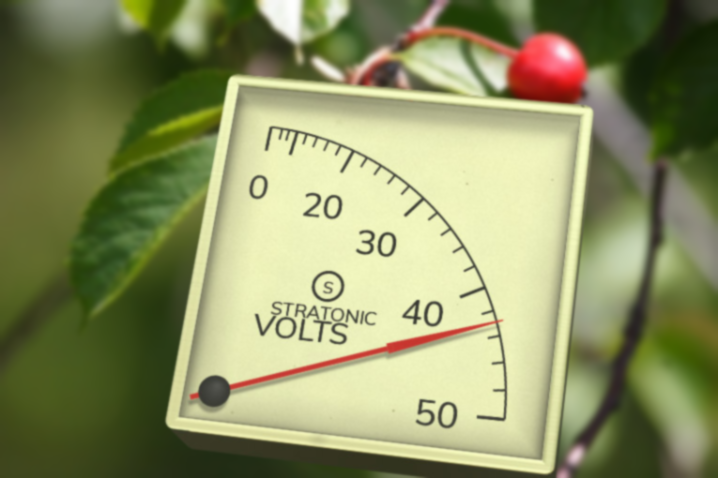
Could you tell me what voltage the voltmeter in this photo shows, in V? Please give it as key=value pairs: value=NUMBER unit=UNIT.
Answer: value=43 unit=V
